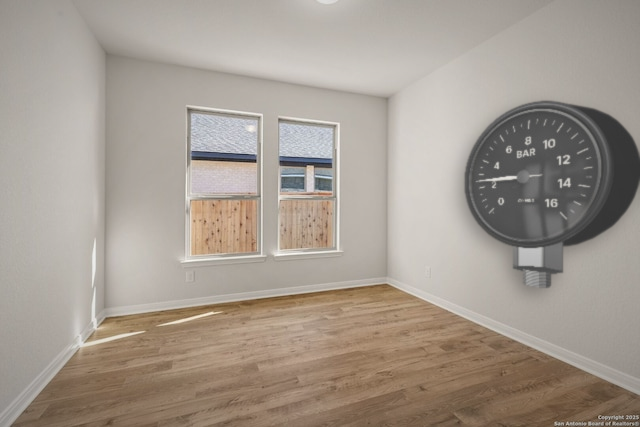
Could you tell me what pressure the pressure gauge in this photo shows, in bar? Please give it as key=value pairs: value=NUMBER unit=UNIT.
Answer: value=2.5 unit=bar
